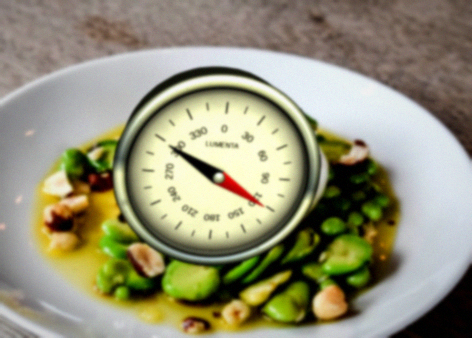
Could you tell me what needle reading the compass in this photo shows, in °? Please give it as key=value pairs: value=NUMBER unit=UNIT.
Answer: value=120 unit=°
